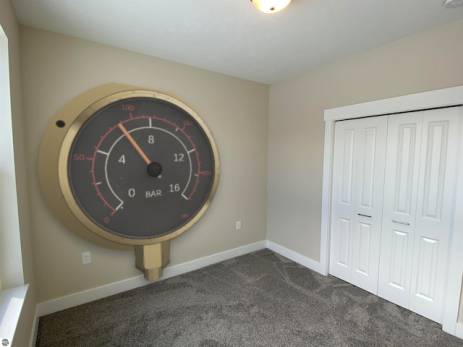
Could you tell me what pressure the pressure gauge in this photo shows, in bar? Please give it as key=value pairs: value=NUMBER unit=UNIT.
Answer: value=6 unit=bar
